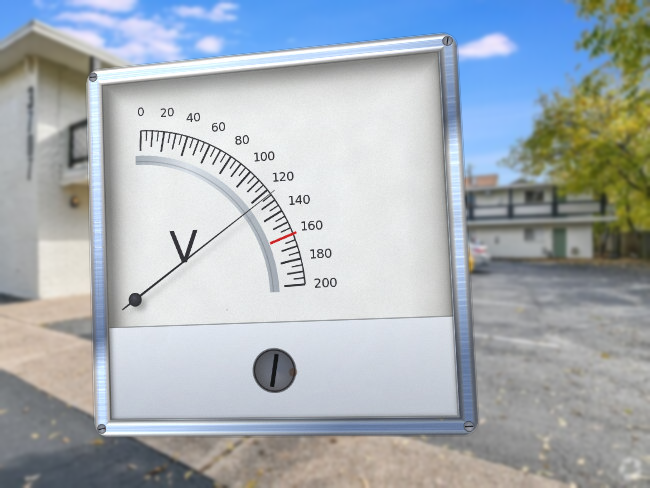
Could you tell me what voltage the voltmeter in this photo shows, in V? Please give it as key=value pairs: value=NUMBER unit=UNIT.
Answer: value=125 unit=V
